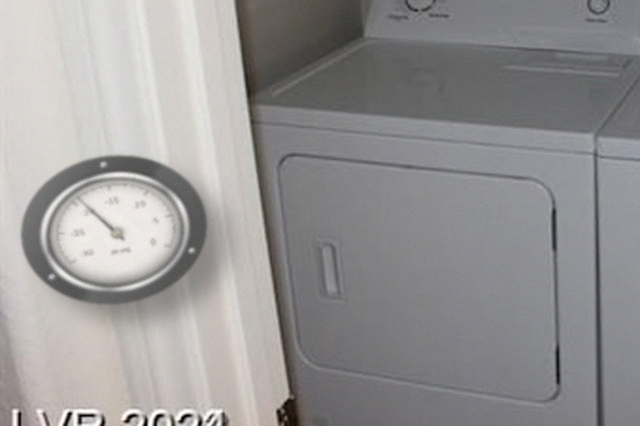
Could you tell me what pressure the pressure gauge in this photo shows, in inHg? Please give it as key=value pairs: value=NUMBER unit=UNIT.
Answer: value=-19 unit=inHg
